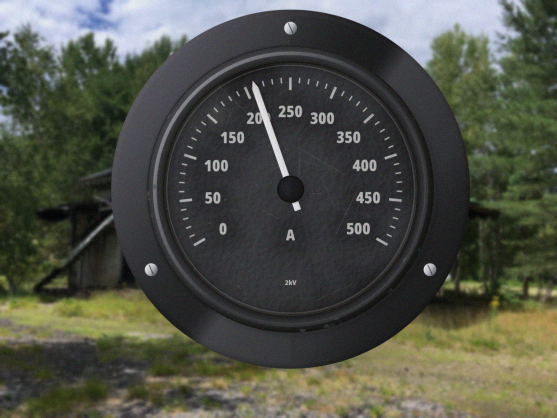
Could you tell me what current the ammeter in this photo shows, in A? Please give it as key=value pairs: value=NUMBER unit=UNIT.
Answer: value=210 unit=A
